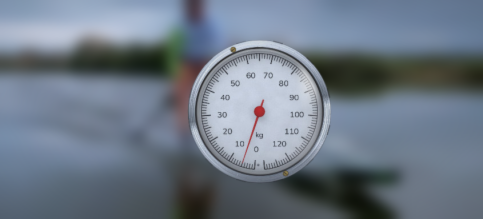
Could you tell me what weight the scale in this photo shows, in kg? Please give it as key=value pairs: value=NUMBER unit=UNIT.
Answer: value=5 unit=kg
